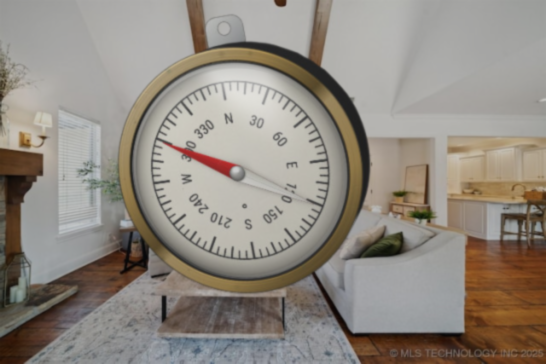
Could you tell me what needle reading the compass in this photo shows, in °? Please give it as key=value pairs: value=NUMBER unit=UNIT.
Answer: value=300 unit=°
